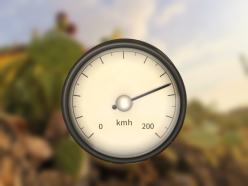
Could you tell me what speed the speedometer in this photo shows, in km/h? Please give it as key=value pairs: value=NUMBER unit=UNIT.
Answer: value=150 unit=km/h
